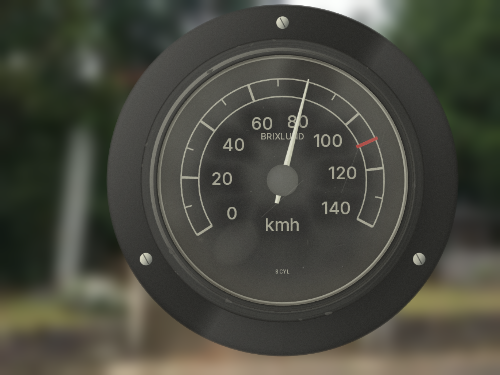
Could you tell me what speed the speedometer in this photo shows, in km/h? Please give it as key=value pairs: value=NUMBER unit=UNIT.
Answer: value=80 unit=km/h
